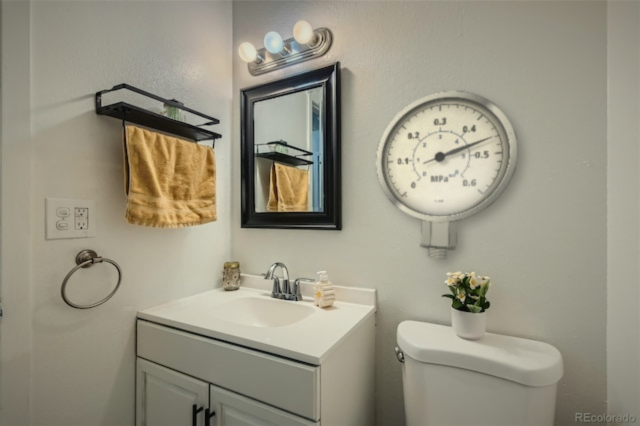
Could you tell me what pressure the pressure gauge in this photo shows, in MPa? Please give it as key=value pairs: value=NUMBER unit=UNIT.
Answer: value=0.46 unit=MPa
